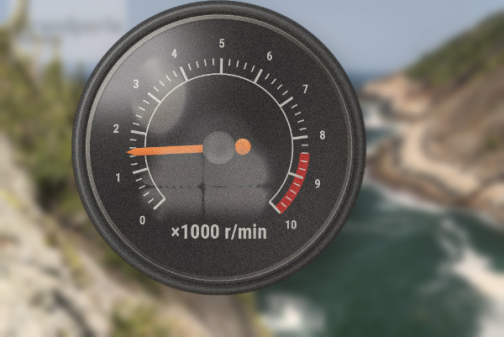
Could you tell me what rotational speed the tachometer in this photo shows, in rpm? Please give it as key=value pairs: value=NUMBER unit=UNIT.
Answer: value=1500 unit=rpm
